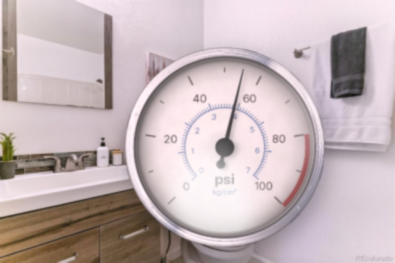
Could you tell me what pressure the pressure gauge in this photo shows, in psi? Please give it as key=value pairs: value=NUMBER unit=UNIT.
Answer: value=55 unit=psi
